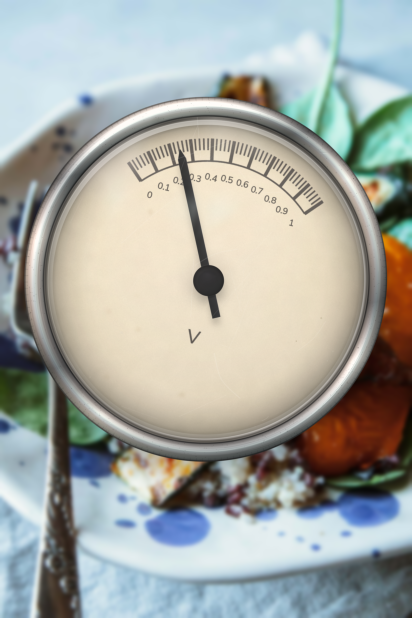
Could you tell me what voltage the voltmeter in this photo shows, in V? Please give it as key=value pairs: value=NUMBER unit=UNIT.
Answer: value=0.24 unit=V
